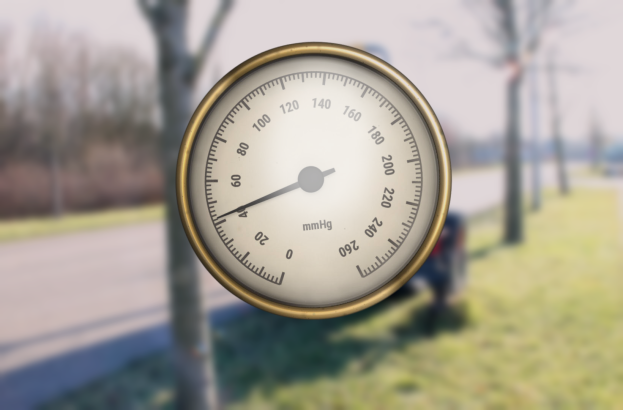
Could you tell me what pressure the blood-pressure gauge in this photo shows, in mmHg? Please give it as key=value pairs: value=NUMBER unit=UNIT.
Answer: value=42 unit=mmHg
